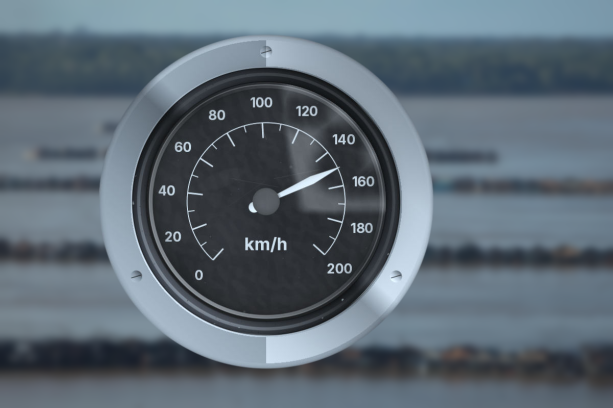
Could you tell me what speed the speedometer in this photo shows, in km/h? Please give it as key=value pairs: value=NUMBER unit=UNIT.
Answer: value=150 unit=km/h
